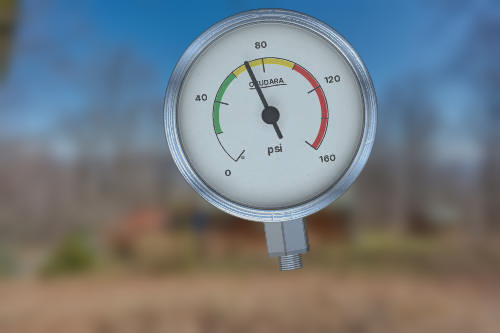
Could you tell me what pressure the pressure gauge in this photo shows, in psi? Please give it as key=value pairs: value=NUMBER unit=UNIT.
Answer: value=70 unit=psi
